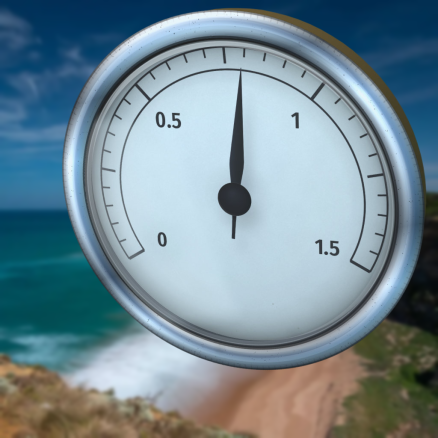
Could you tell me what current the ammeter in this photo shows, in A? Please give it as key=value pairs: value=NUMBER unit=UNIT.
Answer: value=0.8 unit=A
